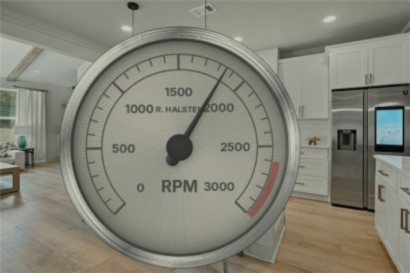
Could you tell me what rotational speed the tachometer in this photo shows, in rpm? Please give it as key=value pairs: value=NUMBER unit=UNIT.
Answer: value=1850 unit=rpm
